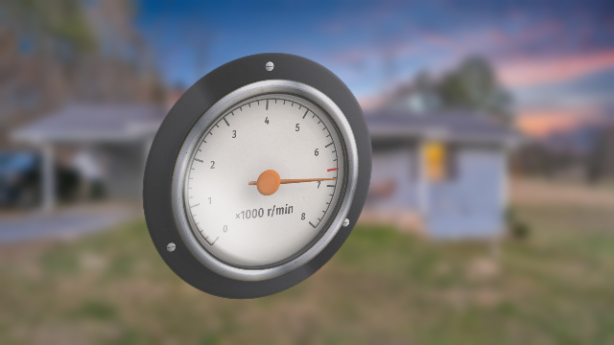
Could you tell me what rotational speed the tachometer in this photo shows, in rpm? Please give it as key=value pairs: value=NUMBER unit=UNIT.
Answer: value=6800 unit=rpm
